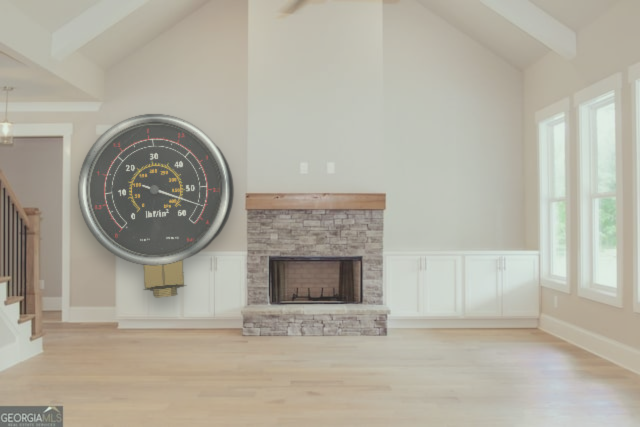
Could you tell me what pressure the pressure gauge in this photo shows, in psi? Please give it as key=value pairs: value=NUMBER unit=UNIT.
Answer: value=55 unit=psi
